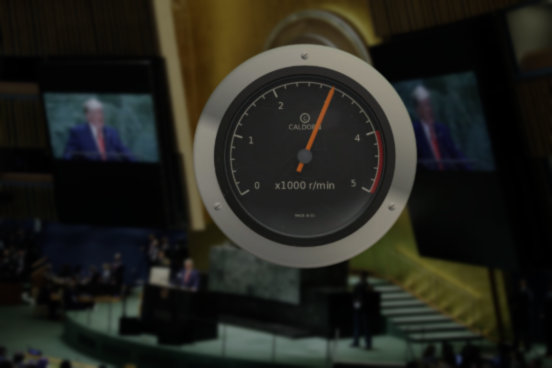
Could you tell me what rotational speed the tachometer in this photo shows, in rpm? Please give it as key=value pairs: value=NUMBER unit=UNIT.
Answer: value=3000 unit=rpm
